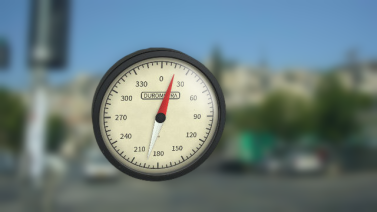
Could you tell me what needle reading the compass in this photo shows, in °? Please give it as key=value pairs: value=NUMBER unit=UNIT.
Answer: value=15 unit=°
